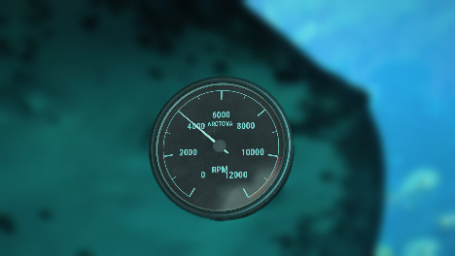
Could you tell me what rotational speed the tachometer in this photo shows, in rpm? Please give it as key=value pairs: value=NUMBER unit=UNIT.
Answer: value=4000 unit=rpm
